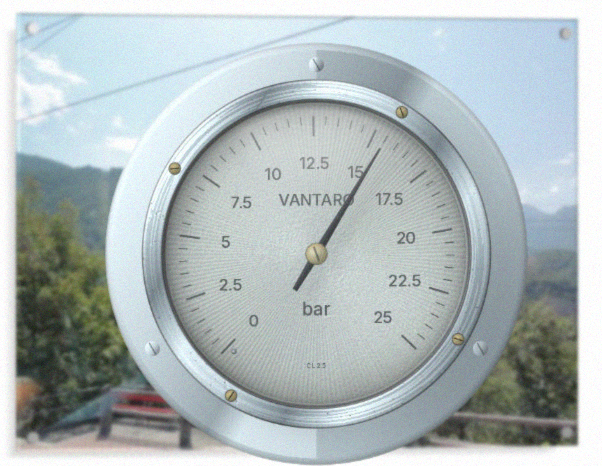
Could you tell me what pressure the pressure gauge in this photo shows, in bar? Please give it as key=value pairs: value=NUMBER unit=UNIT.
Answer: value=15.5 unit=bar
